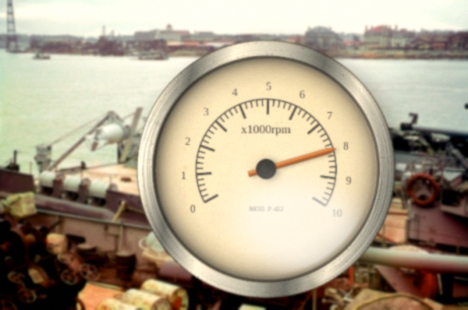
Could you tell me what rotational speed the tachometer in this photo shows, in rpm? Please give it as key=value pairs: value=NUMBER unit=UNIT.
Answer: value=8000 unit=rpm
